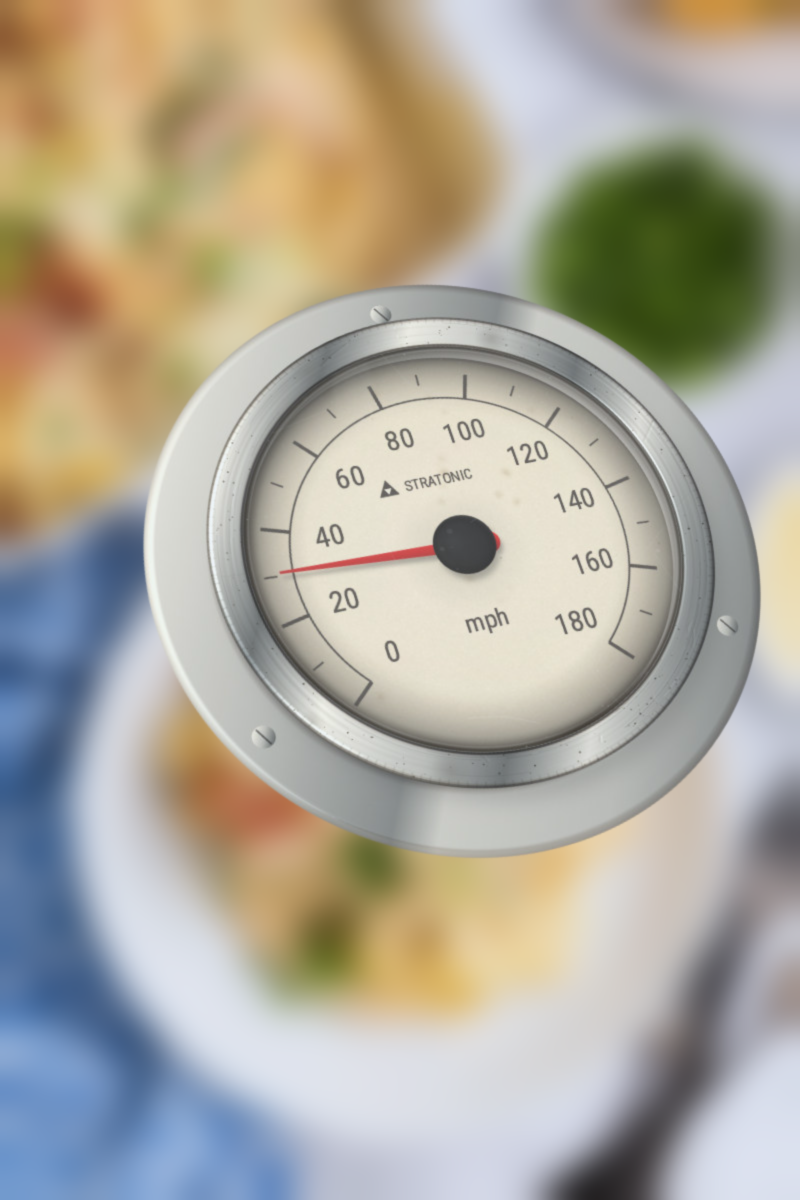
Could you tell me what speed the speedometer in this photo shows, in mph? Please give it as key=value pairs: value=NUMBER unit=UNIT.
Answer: value=30 unit=mph
